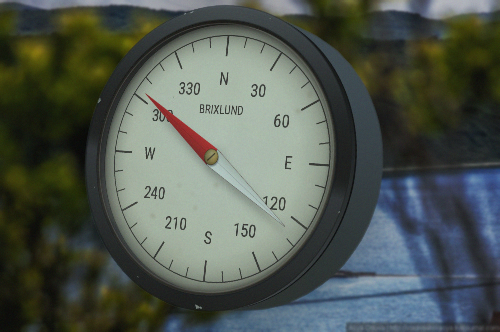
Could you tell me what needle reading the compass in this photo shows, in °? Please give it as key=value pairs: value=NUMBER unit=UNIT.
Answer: value=305 unit=°
